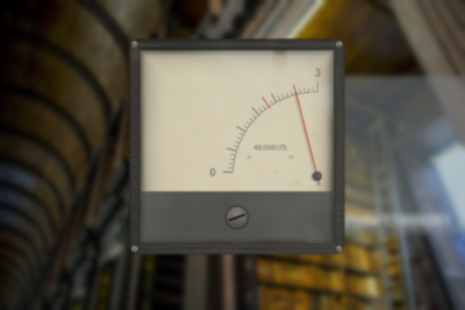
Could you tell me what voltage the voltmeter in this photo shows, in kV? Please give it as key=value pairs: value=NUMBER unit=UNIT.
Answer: value=2.5 unit=kV
